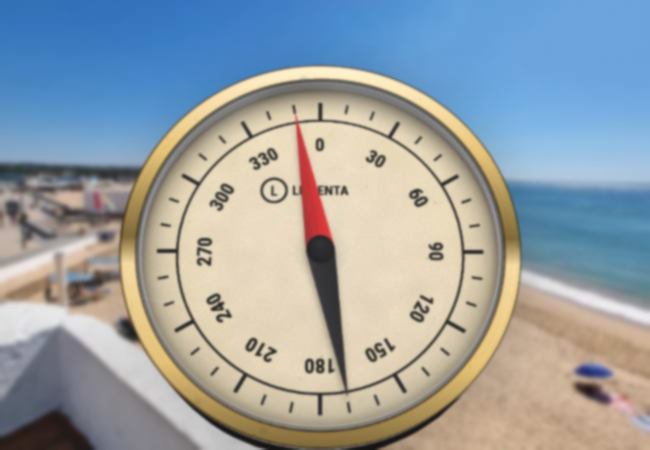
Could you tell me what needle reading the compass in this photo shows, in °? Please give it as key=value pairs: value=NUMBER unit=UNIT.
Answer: value=350 unit=°
